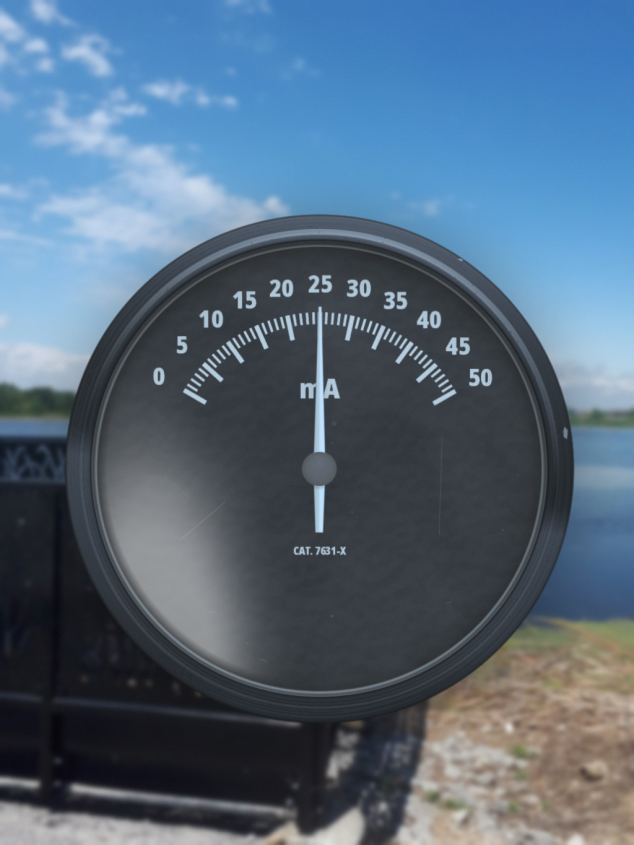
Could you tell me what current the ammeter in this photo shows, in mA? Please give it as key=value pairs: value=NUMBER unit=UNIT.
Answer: value=25 unit=mA
